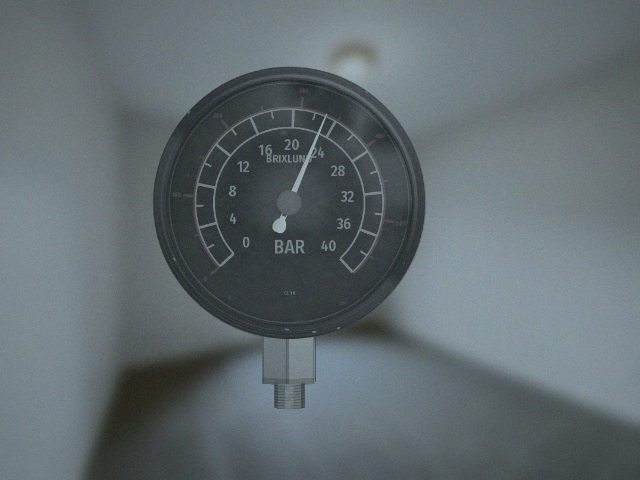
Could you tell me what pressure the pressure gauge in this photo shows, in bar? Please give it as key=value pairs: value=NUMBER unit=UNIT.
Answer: value=23 unit=bar
